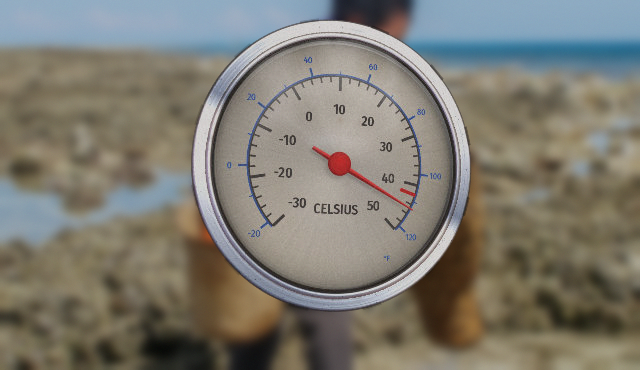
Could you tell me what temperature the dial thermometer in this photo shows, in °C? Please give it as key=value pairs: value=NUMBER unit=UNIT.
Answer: value=45 unit=°C
